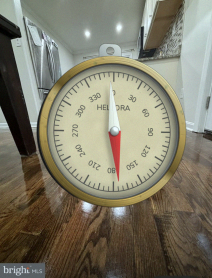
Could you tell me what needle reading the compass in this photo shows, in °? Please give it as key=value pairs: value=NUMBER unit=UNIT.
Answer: value=175 unit=°
